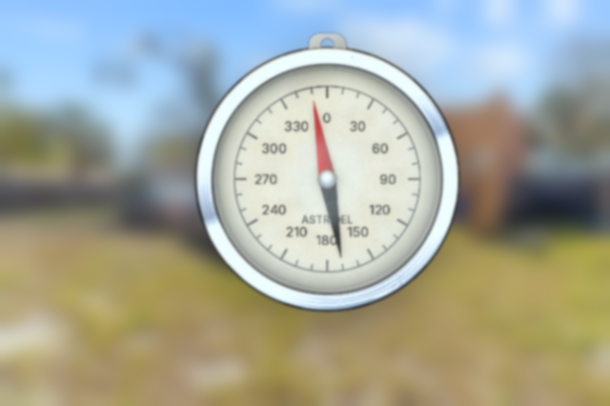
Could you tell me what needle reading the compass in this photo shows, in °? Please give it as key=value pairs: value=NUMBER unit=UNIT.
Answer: value=350 unit=°
